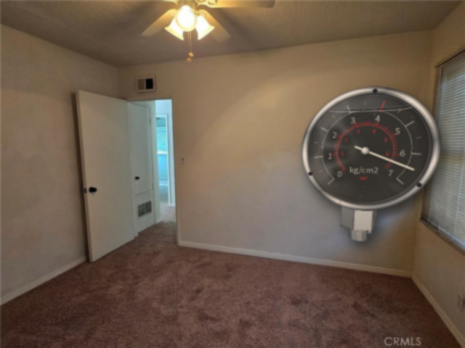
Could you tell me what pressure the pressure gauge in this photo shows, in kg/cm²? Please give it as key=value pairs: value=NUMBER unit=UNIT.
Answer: value=6.5 unit=kg/cm²
